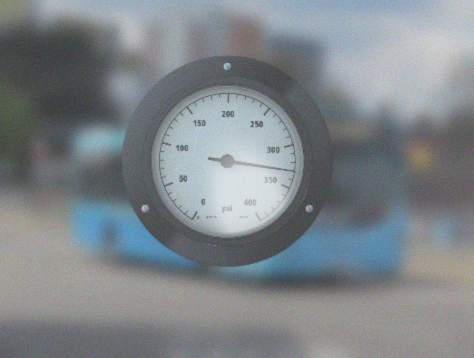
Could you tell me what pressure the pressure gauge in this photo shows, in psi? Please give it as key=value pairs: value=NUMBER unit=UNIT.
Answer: value=330 unit=psi
